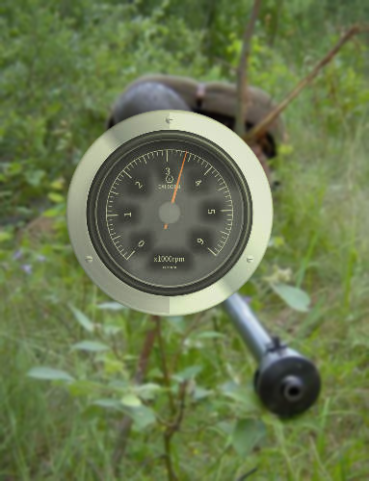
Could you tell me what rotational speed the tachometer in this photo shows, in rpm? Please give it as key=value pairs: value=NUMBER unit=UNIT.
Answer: value=3400 unit=rpm
